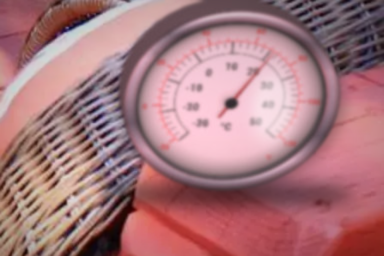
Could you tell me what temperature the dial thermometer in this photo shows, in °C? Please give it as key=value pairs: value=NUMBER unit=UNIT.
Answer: value=20 unit=°C
